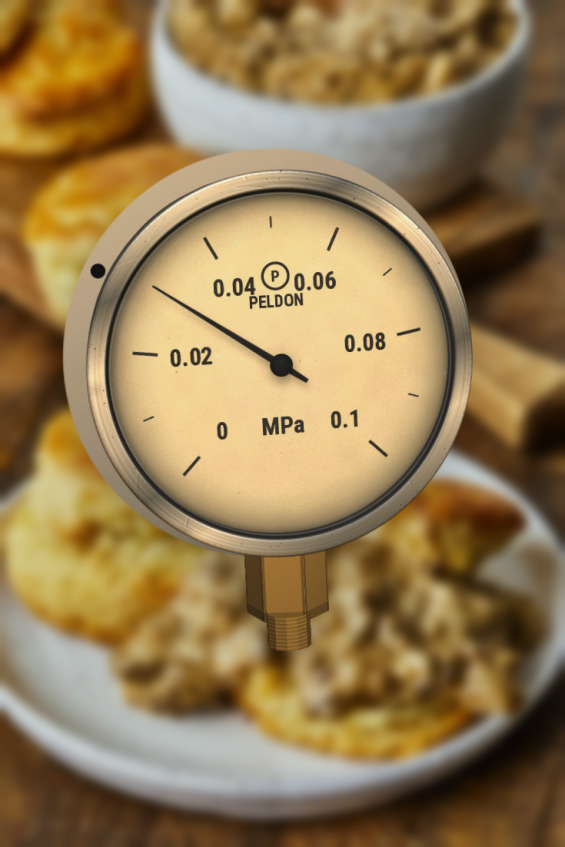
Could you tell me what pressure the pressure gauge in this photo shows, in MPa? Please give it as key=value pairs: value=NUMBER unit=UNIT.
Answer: value=0.03 unit=MPa
